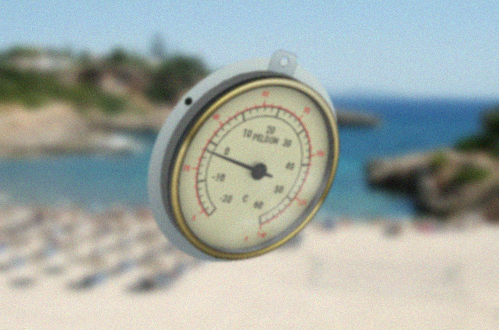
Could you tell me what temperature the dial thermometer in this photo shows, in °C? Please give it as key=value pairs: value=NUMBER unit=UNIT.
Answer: value=-2 unit=°C
